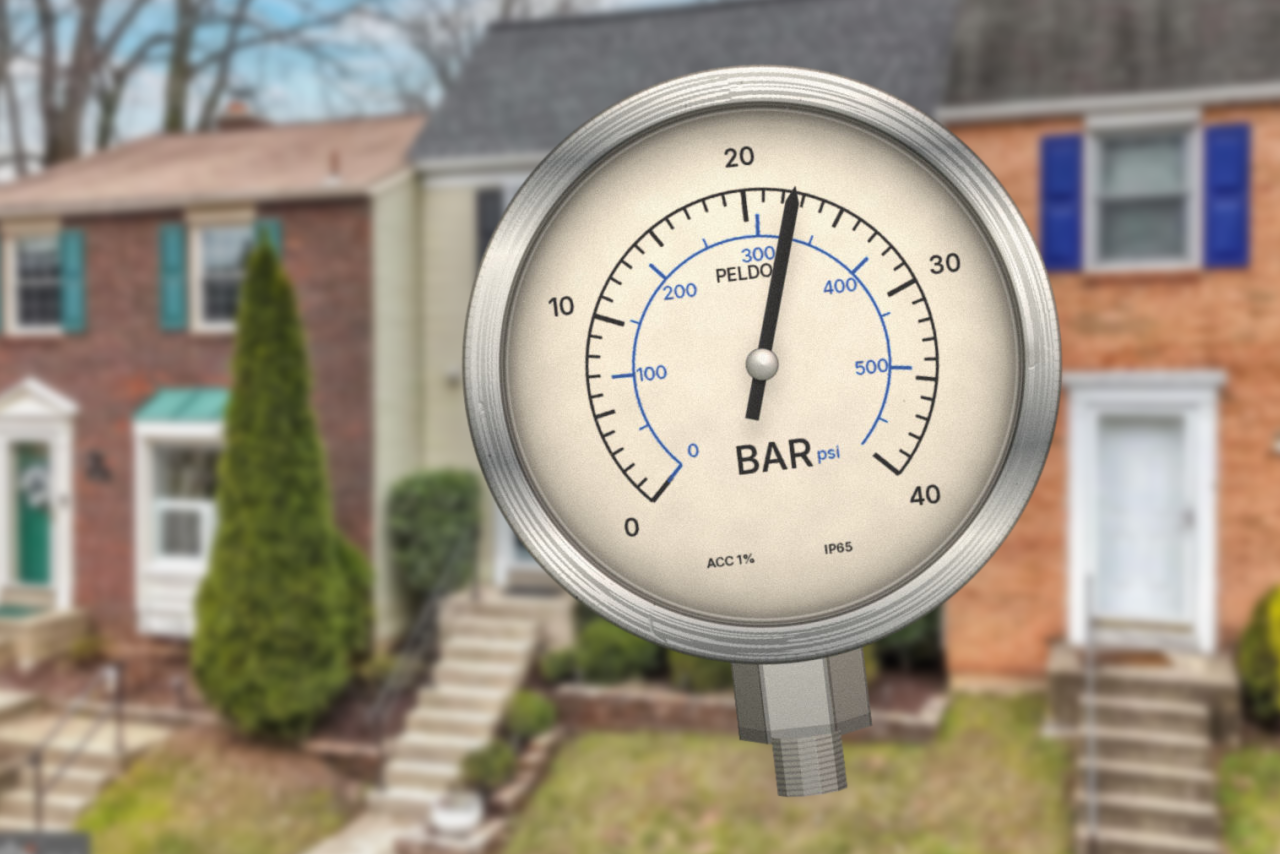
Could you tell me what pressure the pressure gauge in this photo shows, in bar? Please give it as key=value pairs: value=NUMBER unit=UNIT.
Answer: value=22.5 unit=bar
